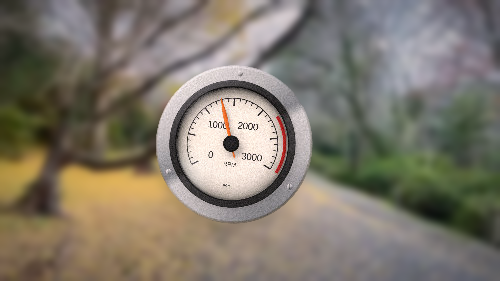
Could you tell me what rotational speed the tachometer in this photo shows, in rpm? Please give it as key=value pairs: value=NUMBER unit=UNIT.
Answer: value=1300 unit=rpm
